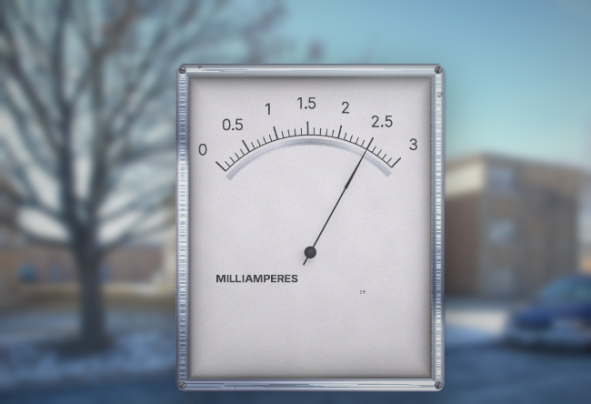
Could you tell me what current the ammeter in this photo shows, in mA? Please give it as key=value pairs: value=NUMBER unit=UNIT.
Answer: value=2.5 unit=mA
